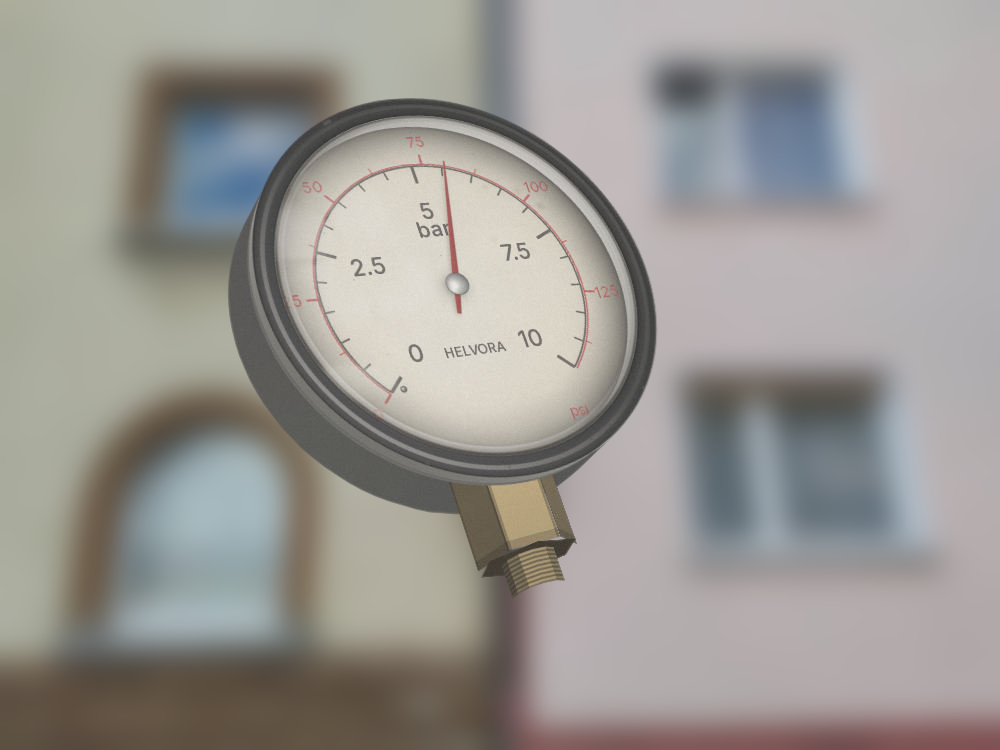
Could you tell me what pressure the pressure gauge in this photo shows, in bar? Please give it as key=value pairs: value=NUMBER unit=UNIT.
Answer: value=5.5 unit=bar
